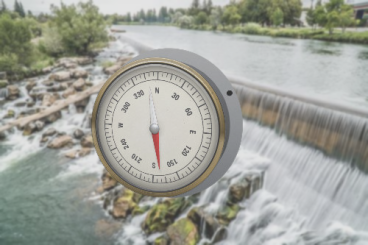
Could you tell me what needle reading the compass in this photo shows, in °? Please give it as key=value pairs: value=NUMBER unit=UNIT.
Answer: value=170 unit=°
